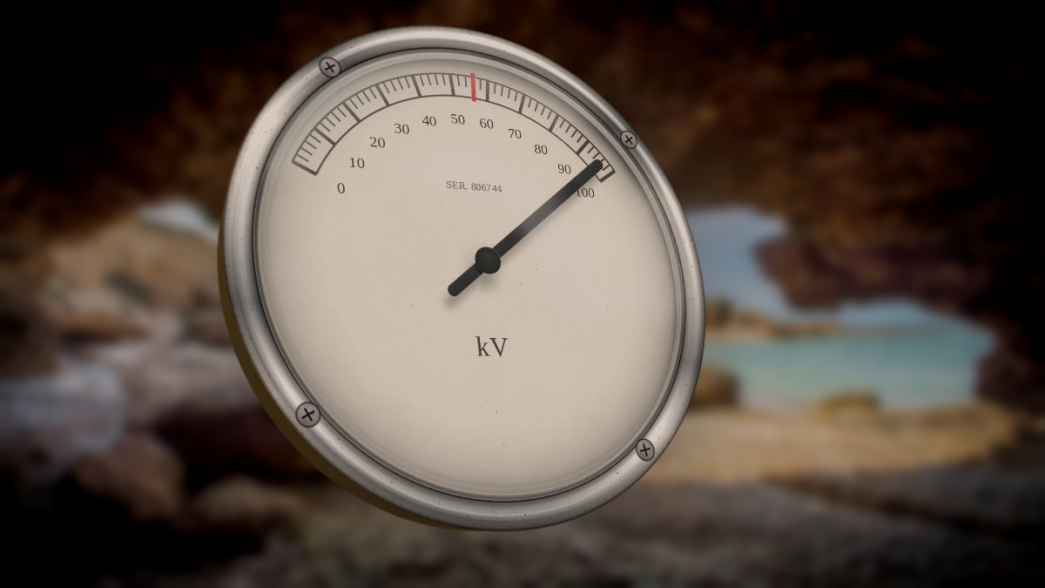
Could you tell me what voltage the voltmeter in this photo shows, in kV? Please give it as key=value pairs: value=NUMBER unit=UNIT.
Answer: value=96 unit=kV
